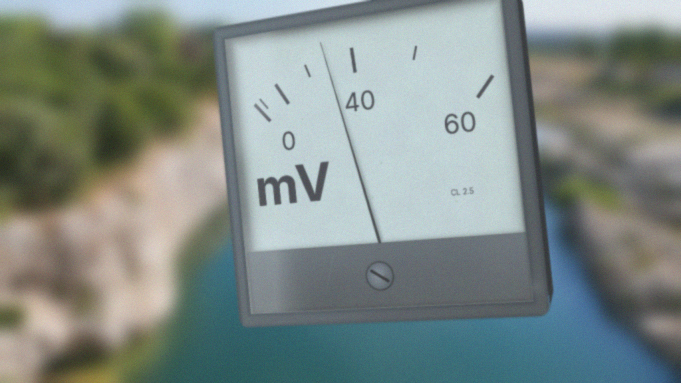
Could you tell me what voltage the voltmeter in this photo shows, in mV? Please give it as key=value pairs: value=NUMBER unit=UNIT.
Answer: value=35 unit=mV
